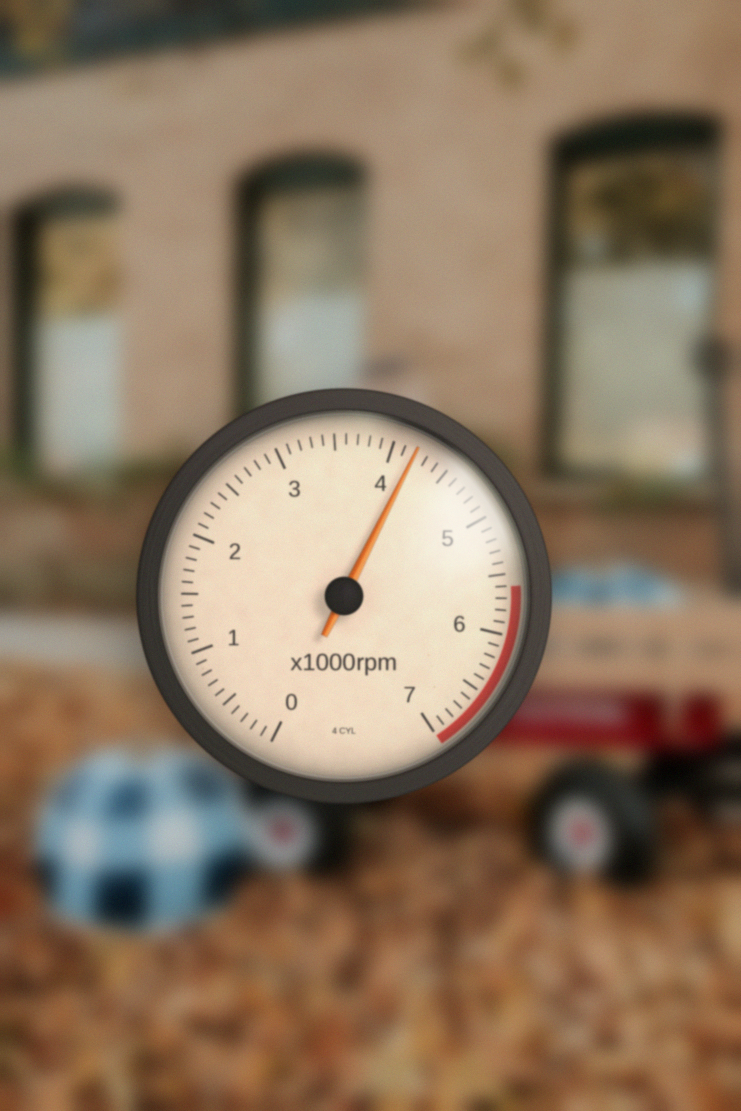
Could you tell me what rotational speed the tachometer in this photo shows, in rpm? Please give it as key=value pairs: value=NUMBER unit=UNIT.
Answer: value=4200 unit=rpm
